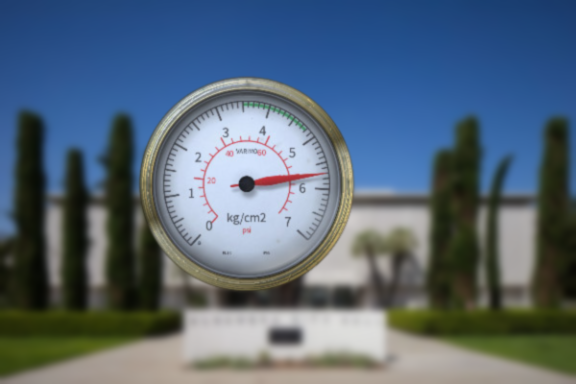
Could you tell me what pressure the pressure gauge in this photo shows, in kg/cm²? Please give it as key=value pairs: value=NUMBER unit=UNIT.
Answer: value=5.7 unit=kg/cm²
